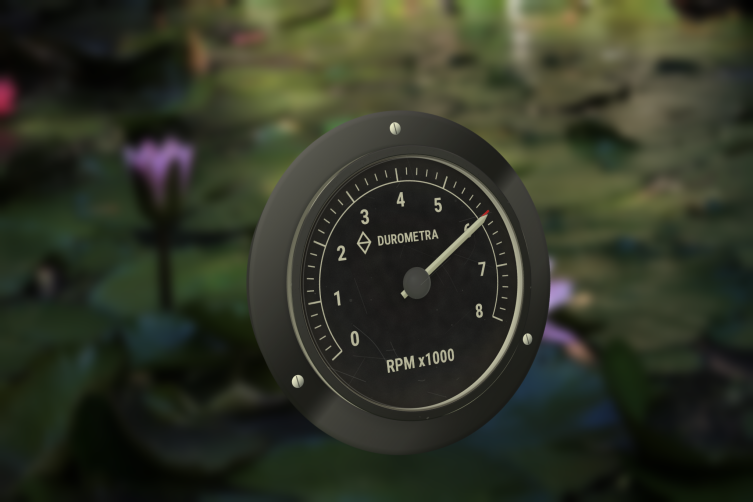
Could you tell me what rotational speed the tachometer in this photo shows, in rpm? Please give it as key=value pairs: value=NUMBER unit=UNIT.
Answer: value=6000 unit=rpm
